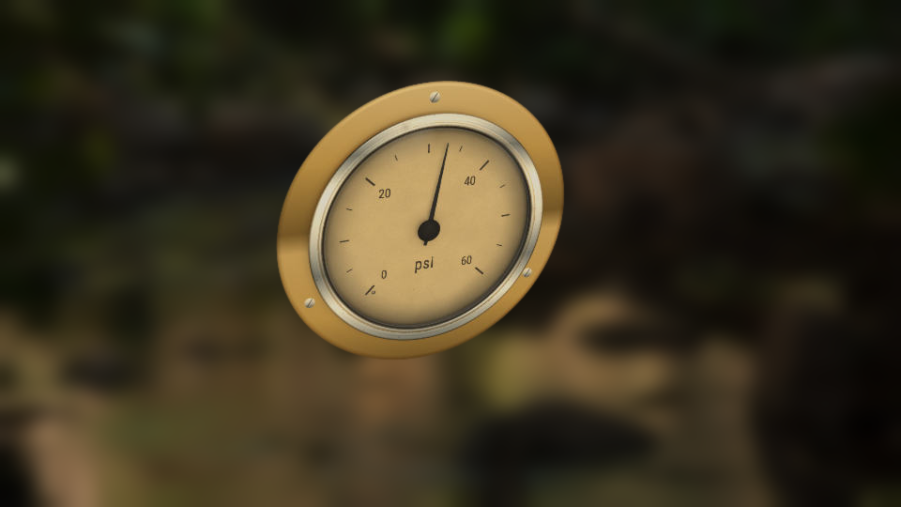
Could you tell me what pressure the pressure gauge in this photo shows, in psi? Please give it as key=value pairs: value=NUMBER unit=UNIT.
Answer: value=32.5 unit=psi
